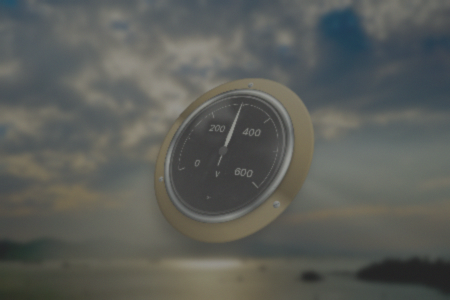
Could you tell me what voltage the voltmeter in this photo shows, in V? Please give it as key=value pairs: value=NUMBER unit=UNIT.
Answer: value=300 unit=V
